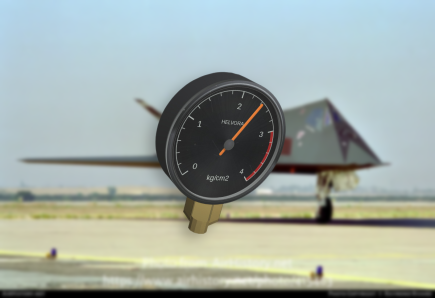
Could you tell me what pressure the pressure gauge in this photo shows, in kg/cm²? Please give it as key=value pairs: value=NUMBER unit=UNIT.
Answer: value=2.4 unit=kg/cm²
